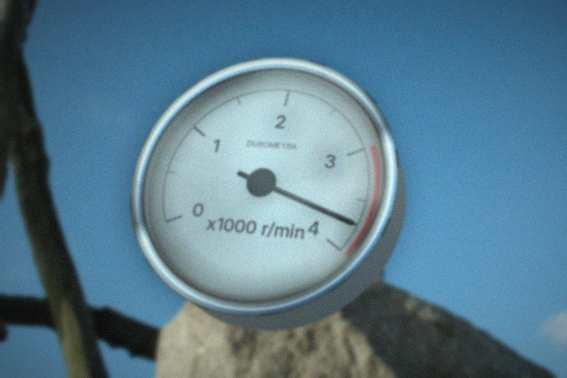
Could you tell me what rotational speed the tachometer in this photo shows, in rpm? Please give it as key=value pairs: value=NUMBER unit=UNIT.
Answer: value=3750 unit=rpm
